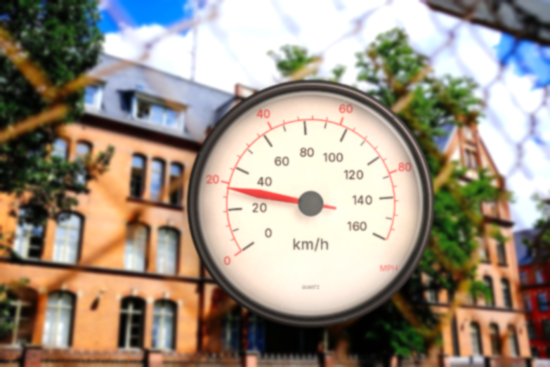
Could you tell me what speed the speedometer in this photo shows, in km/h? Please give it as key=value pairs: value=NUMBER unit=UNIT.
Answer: value=30 unit=km/h
